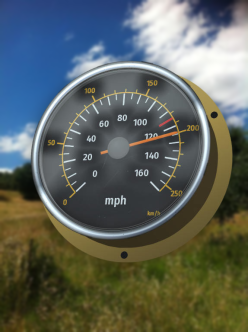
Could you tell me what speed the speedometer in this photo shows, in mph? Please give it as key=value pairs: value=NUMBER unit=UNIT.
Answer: value=125 unit=mph
